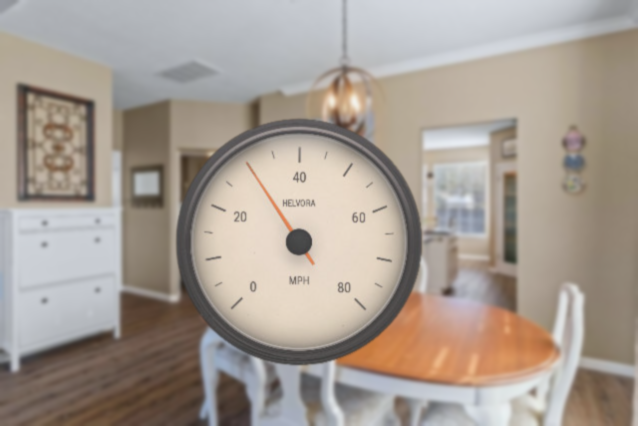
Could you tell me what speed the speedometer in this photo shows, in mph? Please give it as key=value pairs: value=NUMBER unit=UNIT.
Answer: value=30 unit=mph
